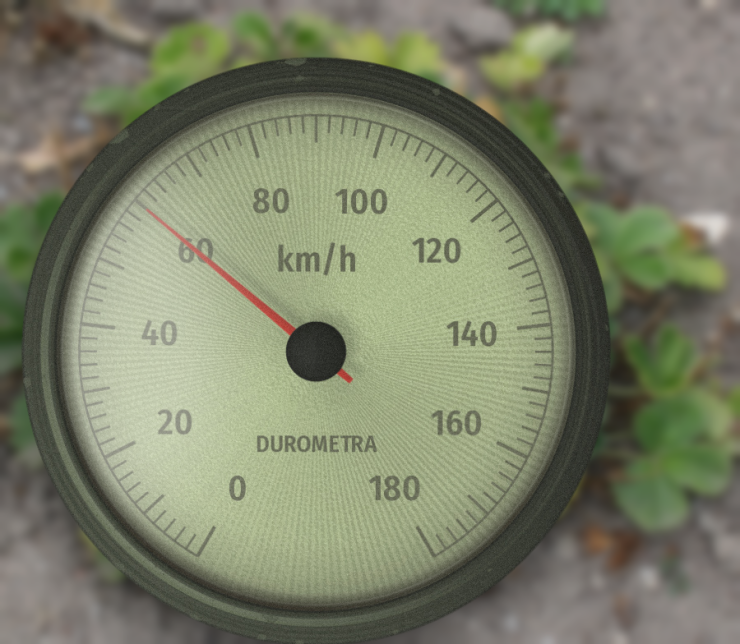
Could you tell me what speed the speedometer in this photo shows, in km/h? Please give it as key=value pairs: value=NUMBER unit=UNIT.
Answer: value=60 unit=km/h
